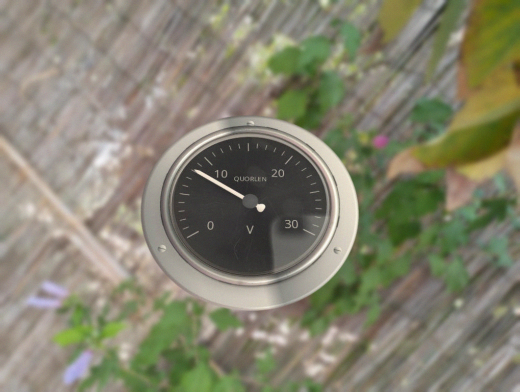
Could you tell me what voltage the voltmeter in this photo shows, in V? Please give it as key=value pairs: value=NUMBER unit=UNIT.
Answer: value=8 unit=V
